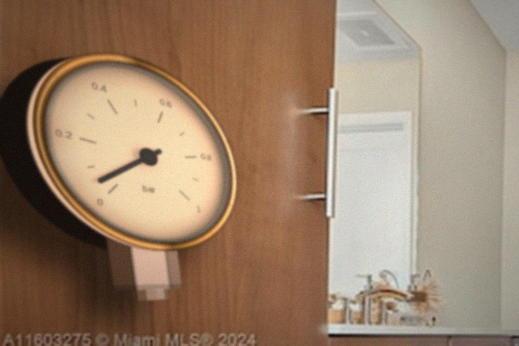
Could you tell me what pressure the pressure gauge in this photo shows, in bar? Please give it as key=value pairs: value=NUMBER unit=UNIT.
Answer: value=0.05 unit=bar
